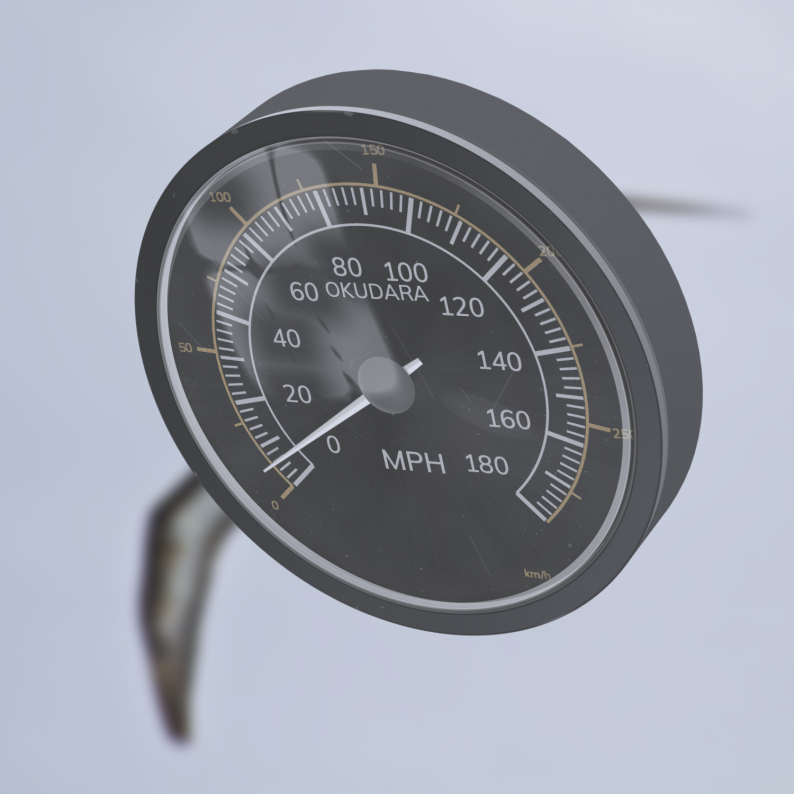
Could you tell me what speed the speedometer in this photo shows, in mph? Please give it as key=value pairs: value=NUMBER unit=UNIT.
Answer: value=6 unit=mph
